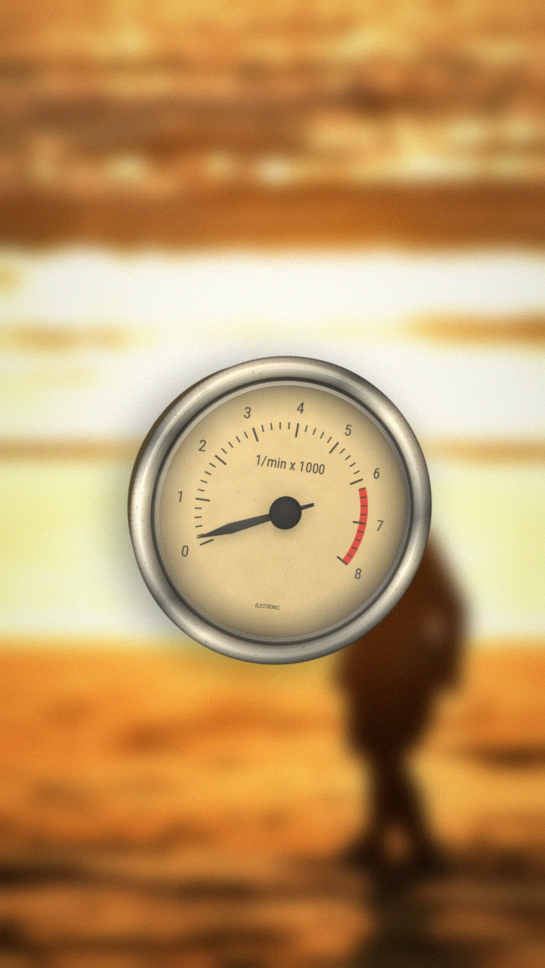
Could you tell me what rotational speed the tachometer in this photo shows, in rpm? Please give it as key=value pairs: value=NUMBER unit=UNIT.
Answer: value=200 unit=rpm
